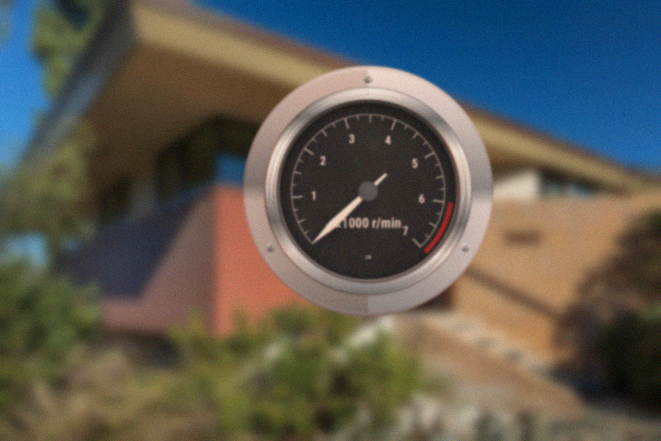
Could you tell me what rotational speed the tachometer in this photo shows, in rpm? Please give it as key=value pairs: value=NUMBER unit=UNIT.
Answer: value=0 unit=rpm
